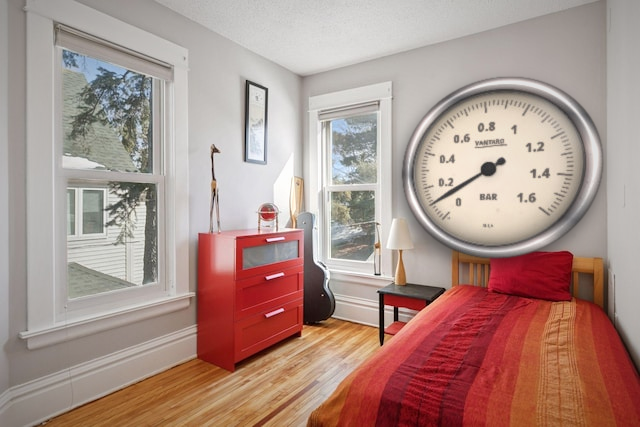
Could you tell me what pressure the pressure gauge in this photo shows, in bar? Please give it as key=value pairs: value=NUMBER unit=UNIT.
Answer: value=0.1 unit=bar
